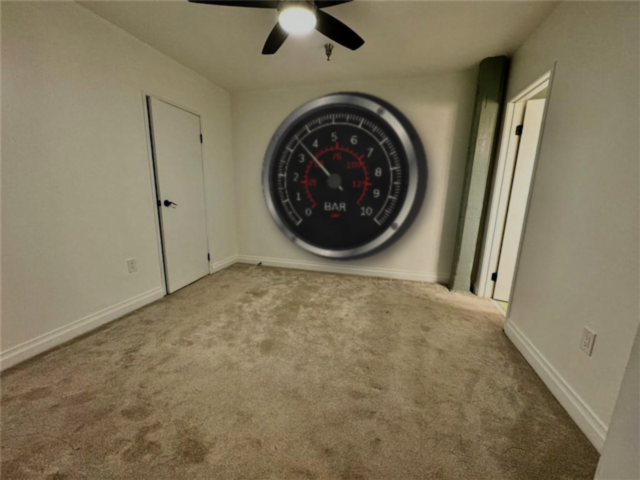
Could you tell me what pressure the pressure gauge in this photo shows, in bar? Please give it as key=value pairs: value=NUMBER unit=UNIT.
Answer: value=3.5 unit=bar
